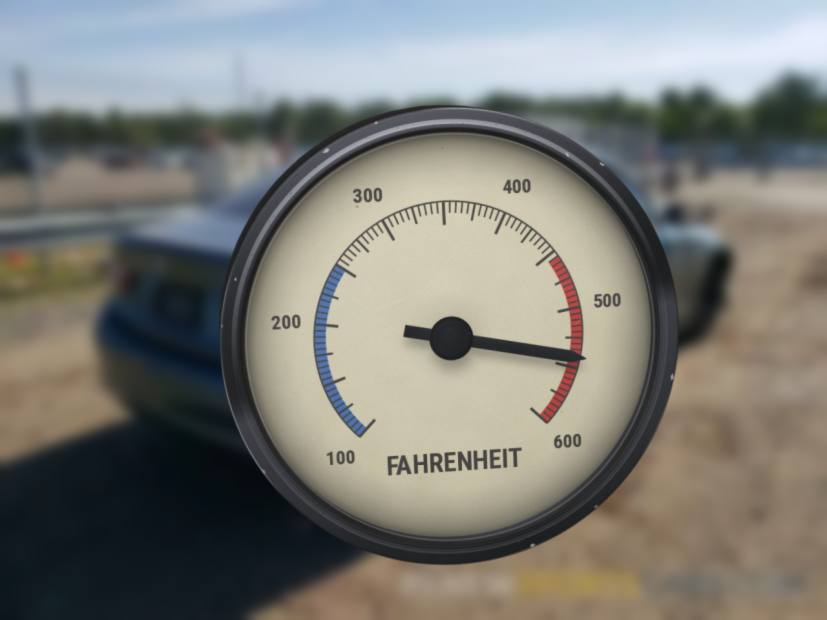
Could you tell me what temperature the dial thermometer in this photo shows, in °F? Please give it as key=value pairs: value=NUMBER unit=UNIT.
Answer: value=540 unit=°F
